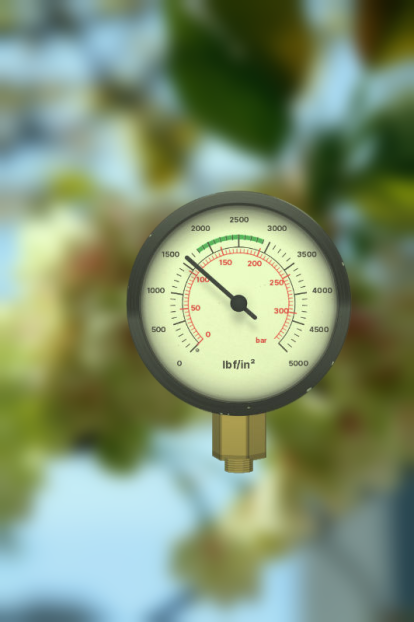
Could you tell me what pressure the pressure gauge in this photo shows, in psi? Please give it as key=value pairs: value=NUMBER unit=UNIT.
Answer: value=1600 unit=psi
